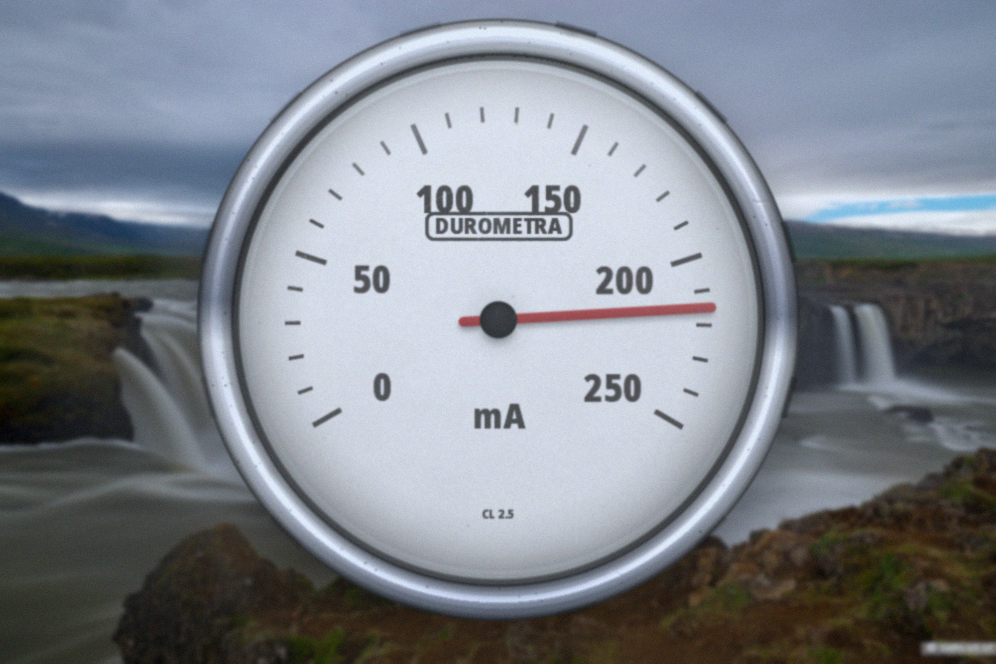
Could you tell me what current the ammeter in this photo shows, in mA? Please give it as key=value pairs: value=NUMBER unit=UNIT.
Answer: value=215 unit=mA
